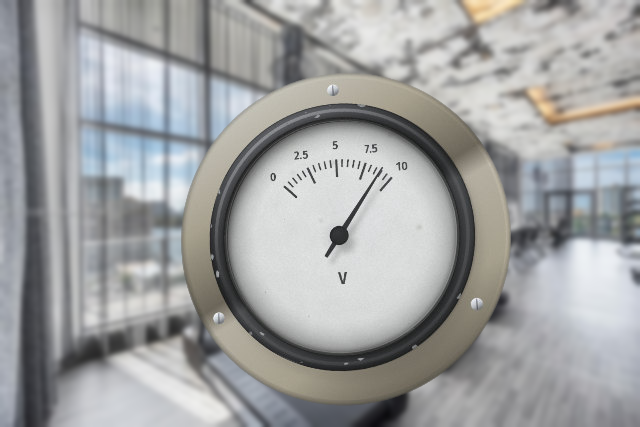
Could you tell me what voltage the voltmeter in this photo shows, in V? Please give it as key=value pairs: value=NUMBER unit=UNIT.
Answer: value=9 unit=V
